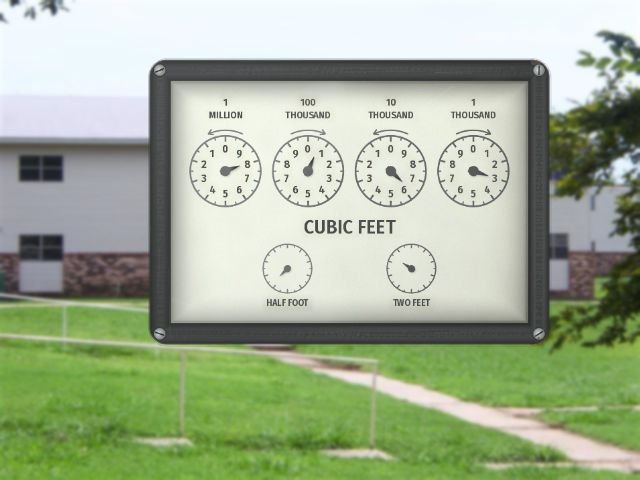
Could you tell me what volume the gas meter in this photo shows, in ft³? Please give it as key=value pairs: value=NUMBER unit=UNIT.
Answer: value=806300 unit=ft³
